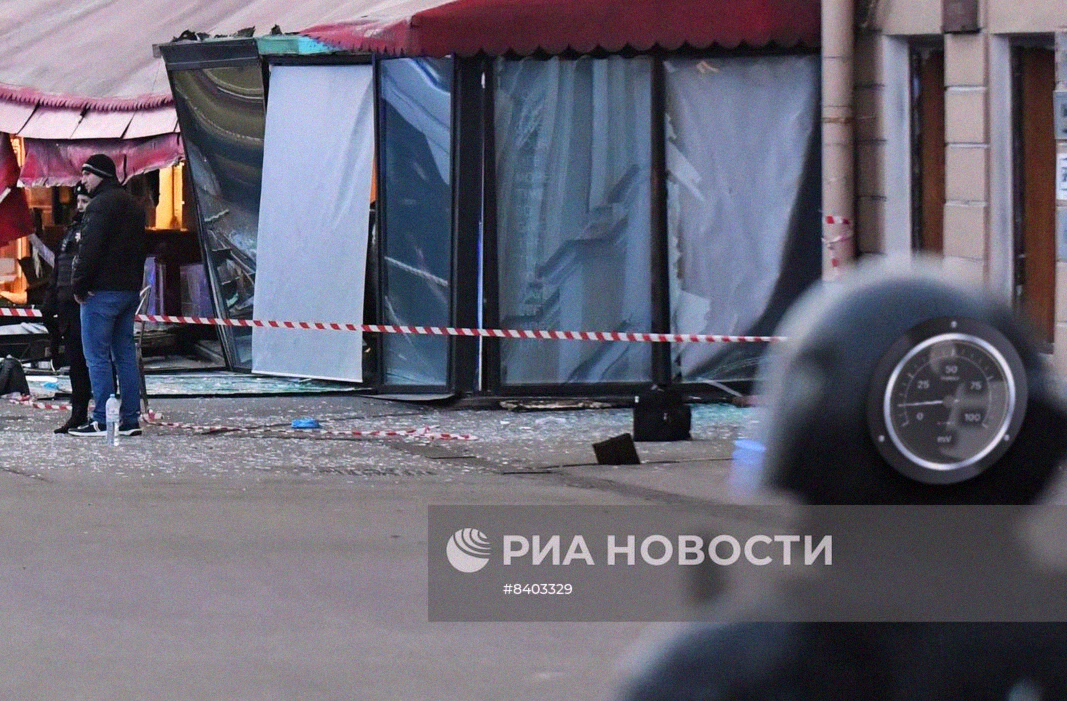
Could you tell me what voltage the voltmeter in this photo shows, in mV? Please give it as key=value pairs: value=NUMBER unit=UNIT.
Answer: value=10 unit=mV
